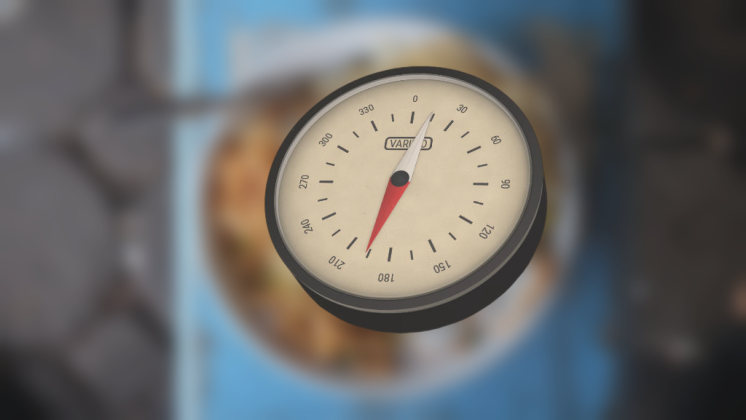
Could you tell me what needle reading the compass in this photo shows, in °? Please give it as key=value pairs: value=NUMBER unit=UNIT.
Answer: value=195 unit=°
